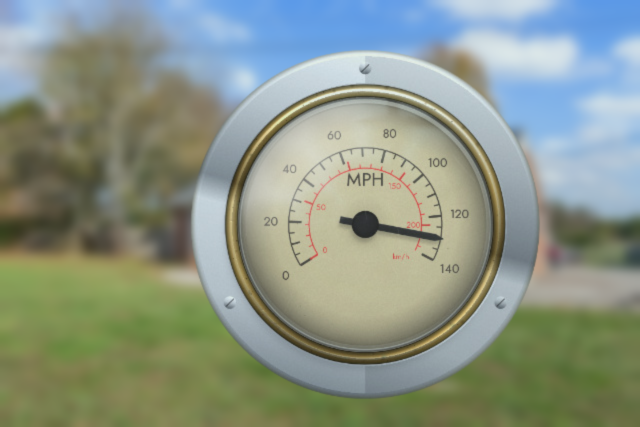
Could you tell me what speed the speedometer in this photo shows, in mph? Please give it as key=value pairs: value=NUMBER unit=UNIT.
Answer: value=130 unit=mph
